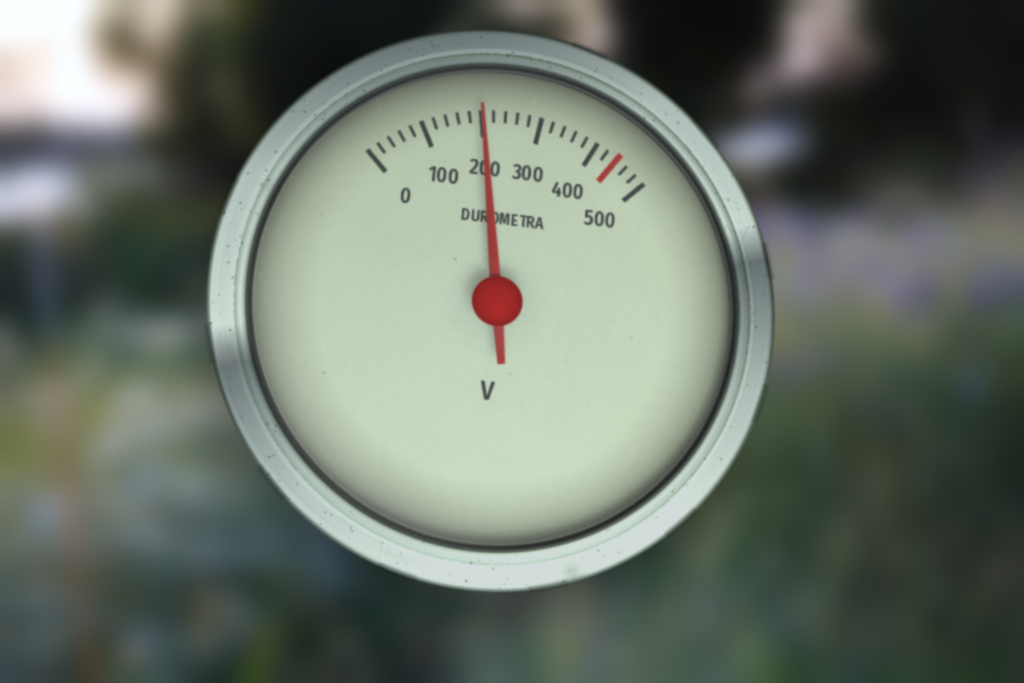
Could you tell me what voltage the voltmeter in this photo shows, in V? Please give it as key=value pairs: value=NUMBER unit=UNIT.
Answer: value=200 unit=V
